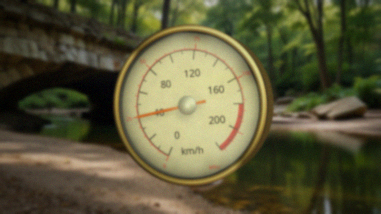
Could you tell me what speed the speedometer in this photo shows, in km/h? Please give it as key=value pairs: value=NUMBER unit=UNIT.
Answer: value=40 unit=km/h
